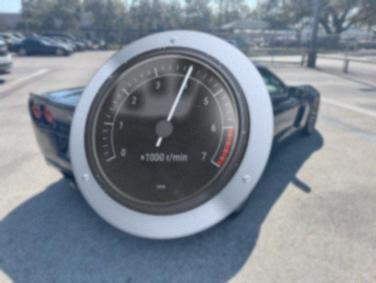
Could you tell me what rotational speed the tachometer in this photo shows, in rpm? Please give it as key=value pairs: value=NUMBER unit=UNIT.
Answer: value=4000 unit=rpm
